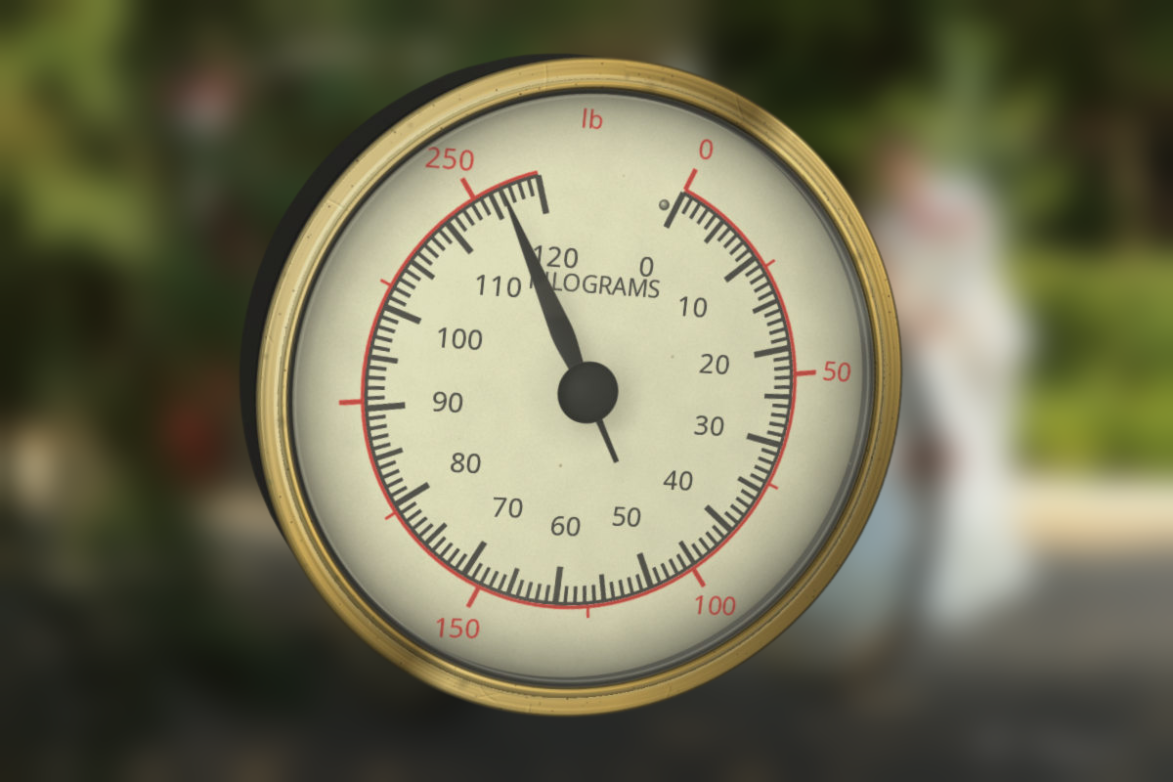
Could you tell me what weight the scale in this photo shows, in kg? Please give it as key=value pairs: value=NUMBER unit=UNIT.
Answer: value=116 unit=kg
